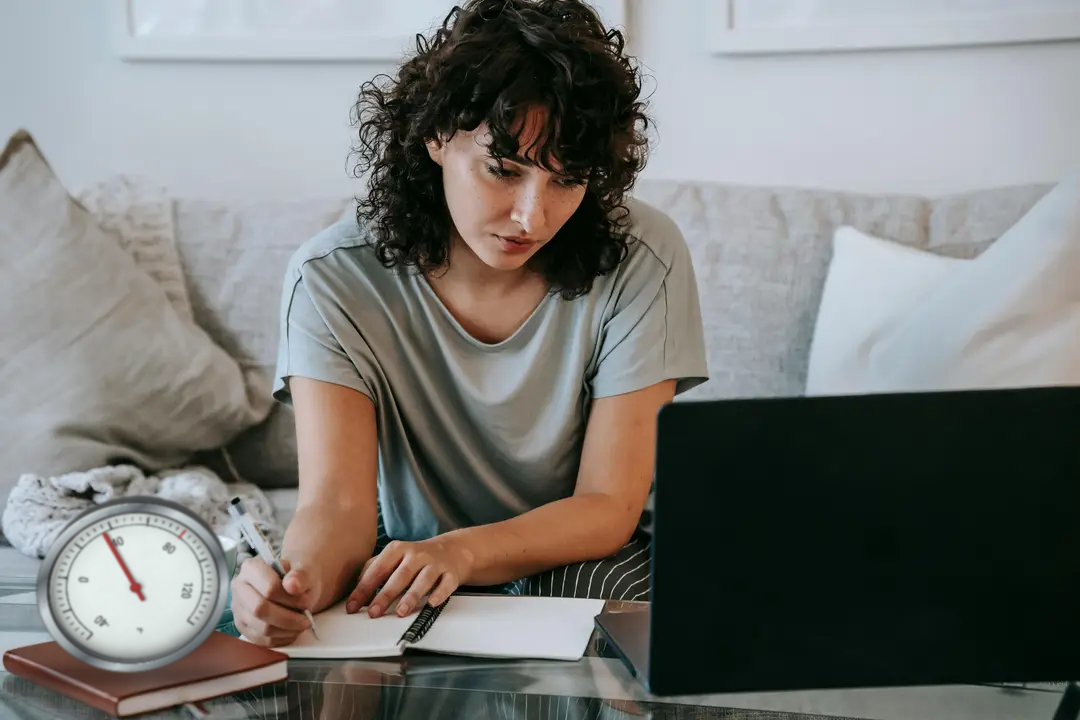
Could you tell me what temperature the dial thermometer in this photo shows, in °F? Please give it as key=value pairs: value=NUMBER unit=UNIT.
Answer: value=36 unit=°F
